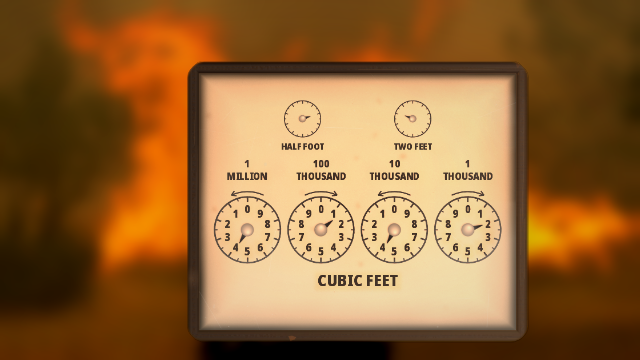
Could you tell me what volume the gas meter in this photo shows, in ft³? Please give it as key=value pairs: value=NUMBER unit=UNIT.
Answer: value=414200 unit=ft³
